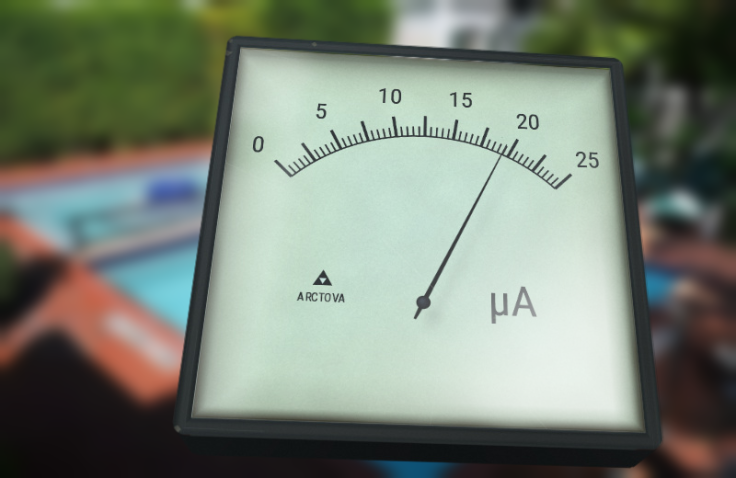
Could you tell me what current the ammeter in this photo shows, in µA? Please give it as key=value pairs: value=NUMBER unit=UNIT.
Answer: value=19.5 unit=µA
